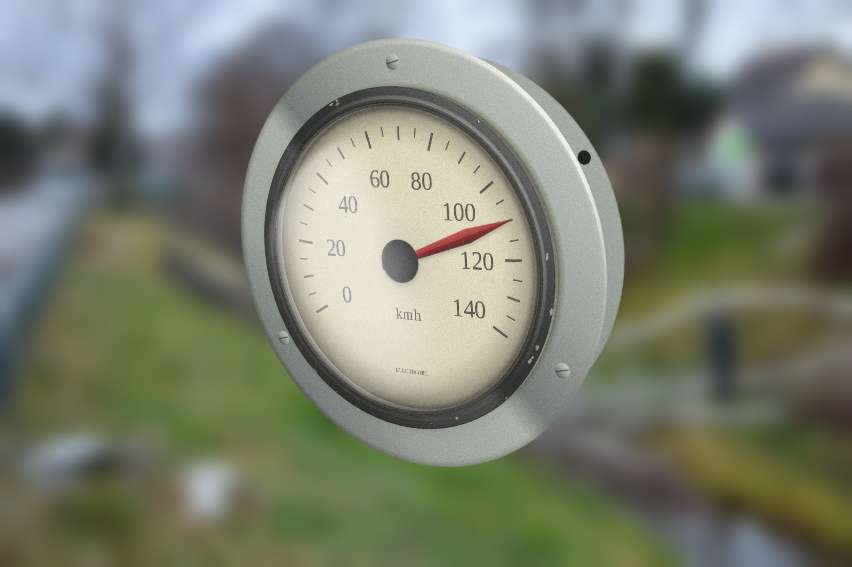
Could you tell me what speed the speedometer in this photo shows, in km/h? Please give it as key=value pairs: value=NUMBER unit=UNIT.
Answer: value=110 unit=km/h
